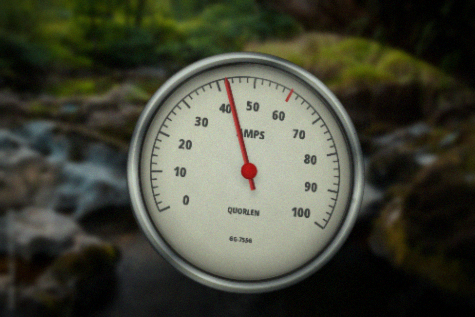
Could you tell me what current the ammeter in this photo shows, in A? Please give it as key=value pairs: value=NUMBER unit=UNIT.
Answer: value=42 unit=A
